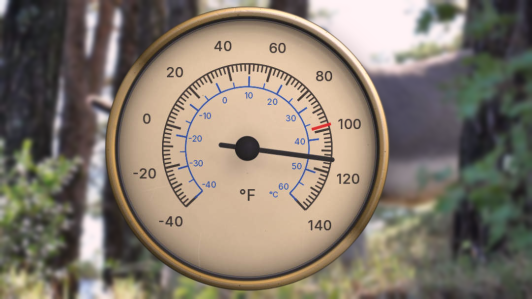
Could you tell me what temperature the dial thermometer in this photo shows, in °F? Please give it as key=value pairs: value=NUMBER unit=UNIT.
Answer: value=114 unit=°F
